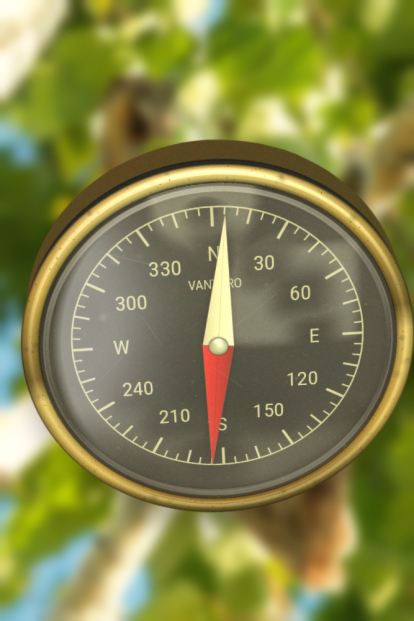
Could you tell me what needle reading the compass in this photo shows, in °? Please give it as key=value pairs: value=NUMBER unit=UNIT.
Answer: value=185 unit=°
